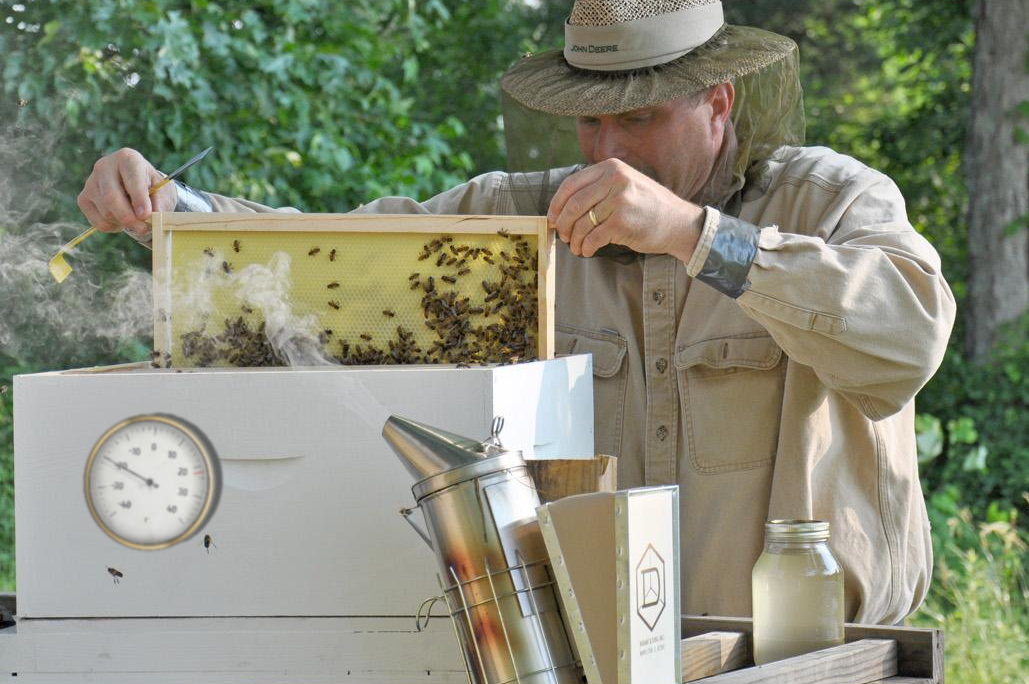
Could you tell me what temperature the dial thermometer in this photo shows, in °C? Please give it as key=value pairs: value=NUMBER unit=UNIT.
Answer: value=-20 unit=°C
